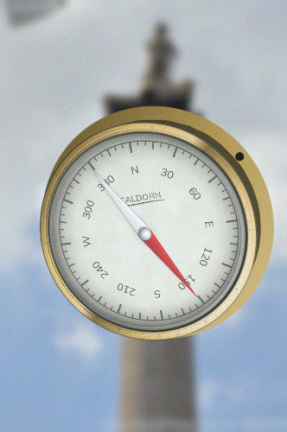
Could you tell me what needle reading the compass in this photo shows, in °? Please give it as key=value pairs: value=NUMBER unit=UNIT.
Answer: value=150 unit=°
